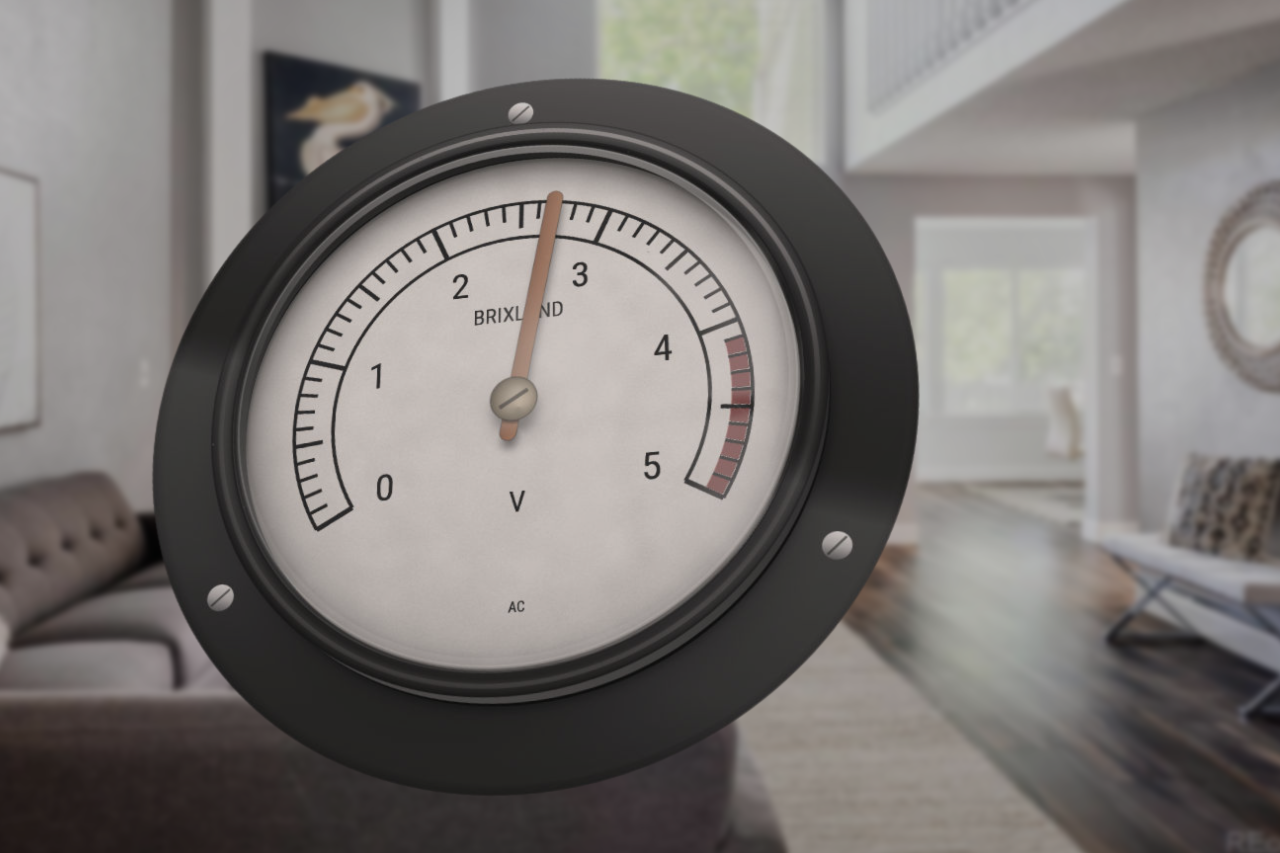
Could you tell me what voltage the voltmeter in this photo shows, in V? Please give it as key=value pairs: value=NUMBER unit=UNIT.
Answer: value=2.7 unit=V
